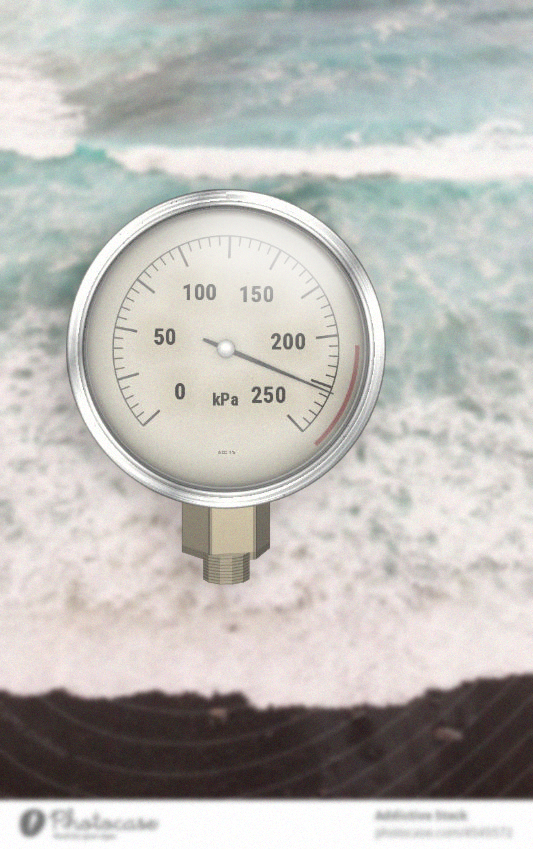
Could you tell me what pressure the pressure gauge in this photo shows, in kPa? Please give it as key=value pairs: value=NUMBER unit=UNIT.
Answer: value=227.5 unit=kPa
